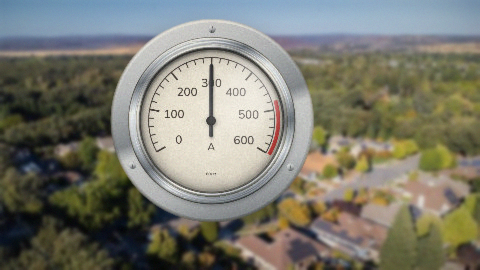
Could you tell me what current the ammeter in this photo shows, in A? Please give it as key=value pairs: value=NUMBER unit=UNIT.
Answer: value=300 unit=A
